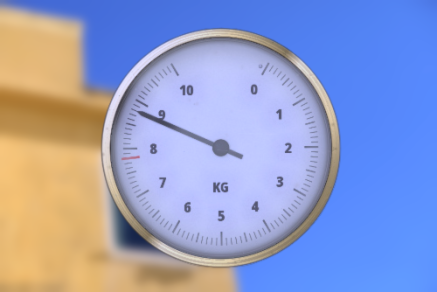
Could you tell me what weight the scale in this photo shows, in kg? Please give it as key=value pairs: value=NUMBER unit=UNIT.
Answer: value=8.8 unit=kg
